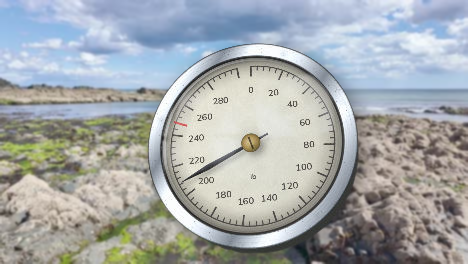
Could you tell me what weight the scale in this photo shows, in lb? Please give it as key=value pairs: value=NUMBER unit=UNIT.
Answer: value=208 unit=lb
